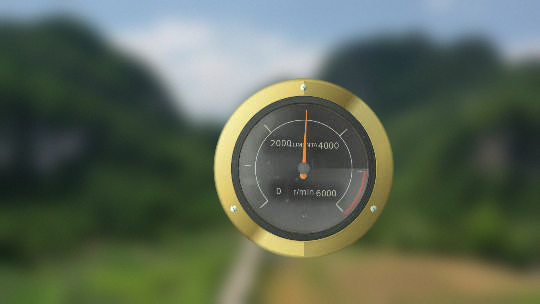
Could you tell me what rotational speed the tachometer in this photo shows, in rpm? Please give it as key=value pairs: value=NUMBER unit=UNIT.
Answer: value=3000 unit=rpm
